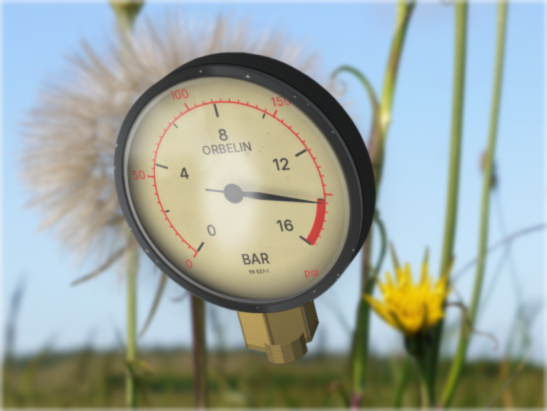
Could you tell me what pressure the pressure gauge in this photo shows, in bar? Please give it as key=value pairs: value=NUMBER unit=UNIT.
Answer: value=14 unit=bar
